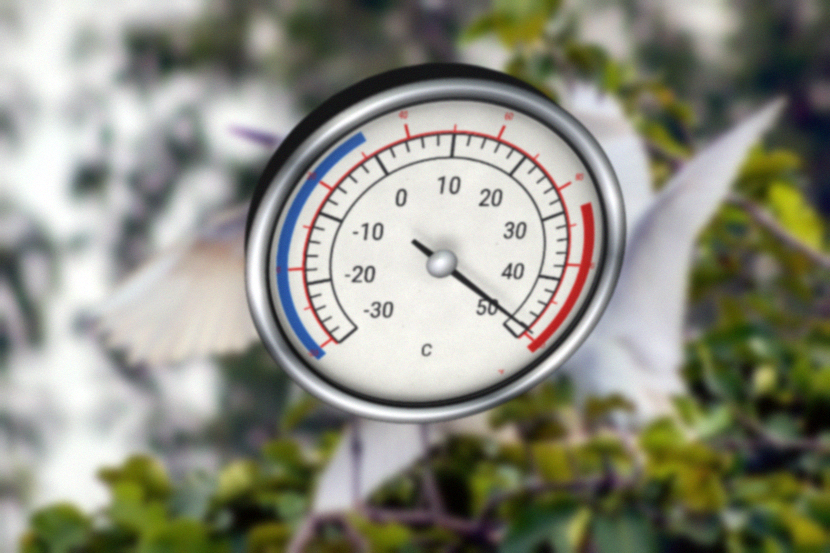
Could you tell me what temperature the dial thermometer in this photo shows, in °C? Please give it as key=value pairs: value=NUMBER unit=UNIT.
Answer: value=48 unit=°C
